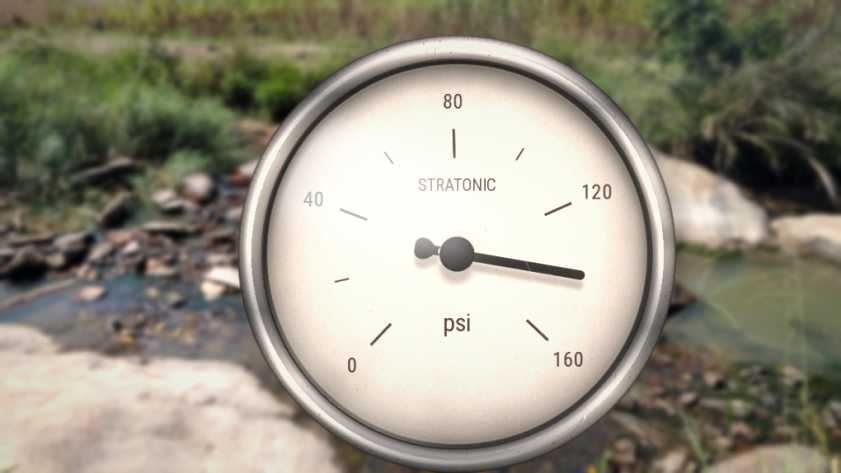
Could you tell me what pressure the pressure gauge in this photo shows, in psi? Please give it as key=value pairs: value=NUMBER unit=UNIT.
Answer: value=140 unit=psi
